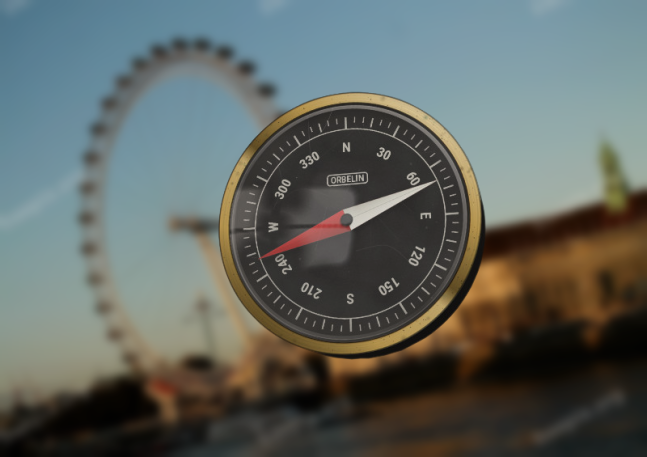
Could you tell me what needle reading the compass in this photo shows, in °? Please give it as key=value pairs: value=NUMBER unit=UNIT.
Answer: value=250 unit=°
